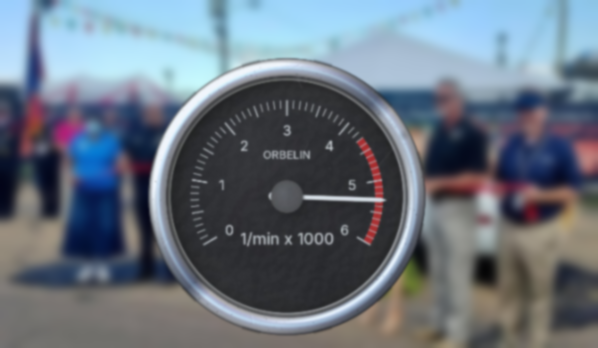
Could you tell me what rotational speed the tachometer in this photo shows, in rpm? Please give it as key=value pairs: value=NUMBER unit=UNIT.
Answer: value=5300 unit=rpm
